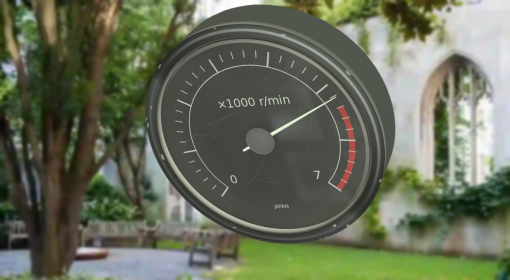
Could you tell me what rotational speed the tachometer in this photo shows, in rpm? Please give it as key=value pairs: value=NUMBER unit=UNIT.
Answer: value=5200 unit=rpm
